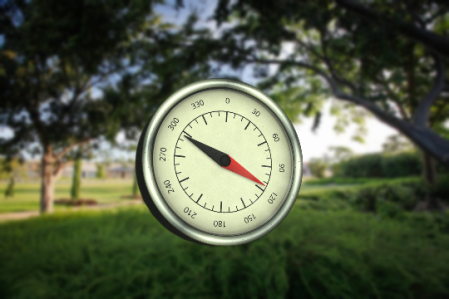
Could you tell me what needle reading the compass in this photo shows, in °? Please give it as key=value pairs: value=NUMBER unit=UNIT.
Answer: value=115 unit=°
